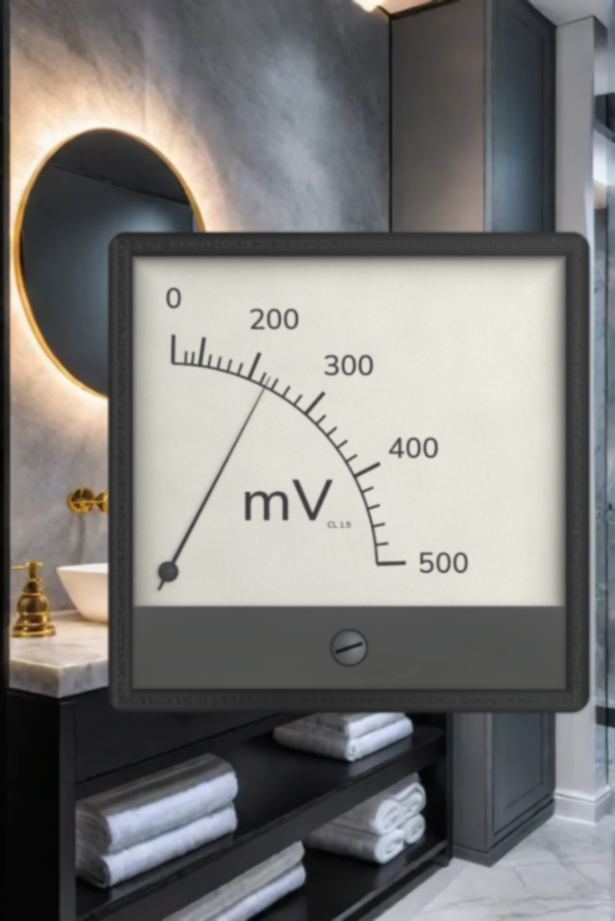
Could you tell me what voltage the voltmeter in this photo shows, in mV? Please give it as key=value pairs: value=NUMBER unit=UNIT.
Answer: value=230 unit=mV
